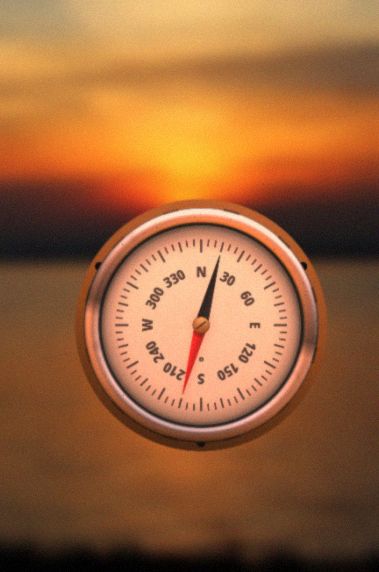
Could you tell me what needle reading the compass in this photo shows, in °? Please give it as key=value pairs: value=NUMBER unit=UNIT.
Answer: value=195 unit=°
